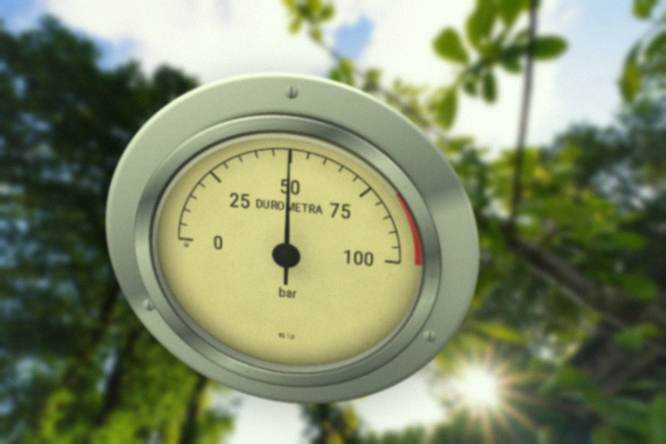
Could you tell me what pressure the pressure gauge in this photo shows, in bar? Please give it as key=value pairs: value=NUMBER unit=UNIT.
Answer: value=50 unit=bar
